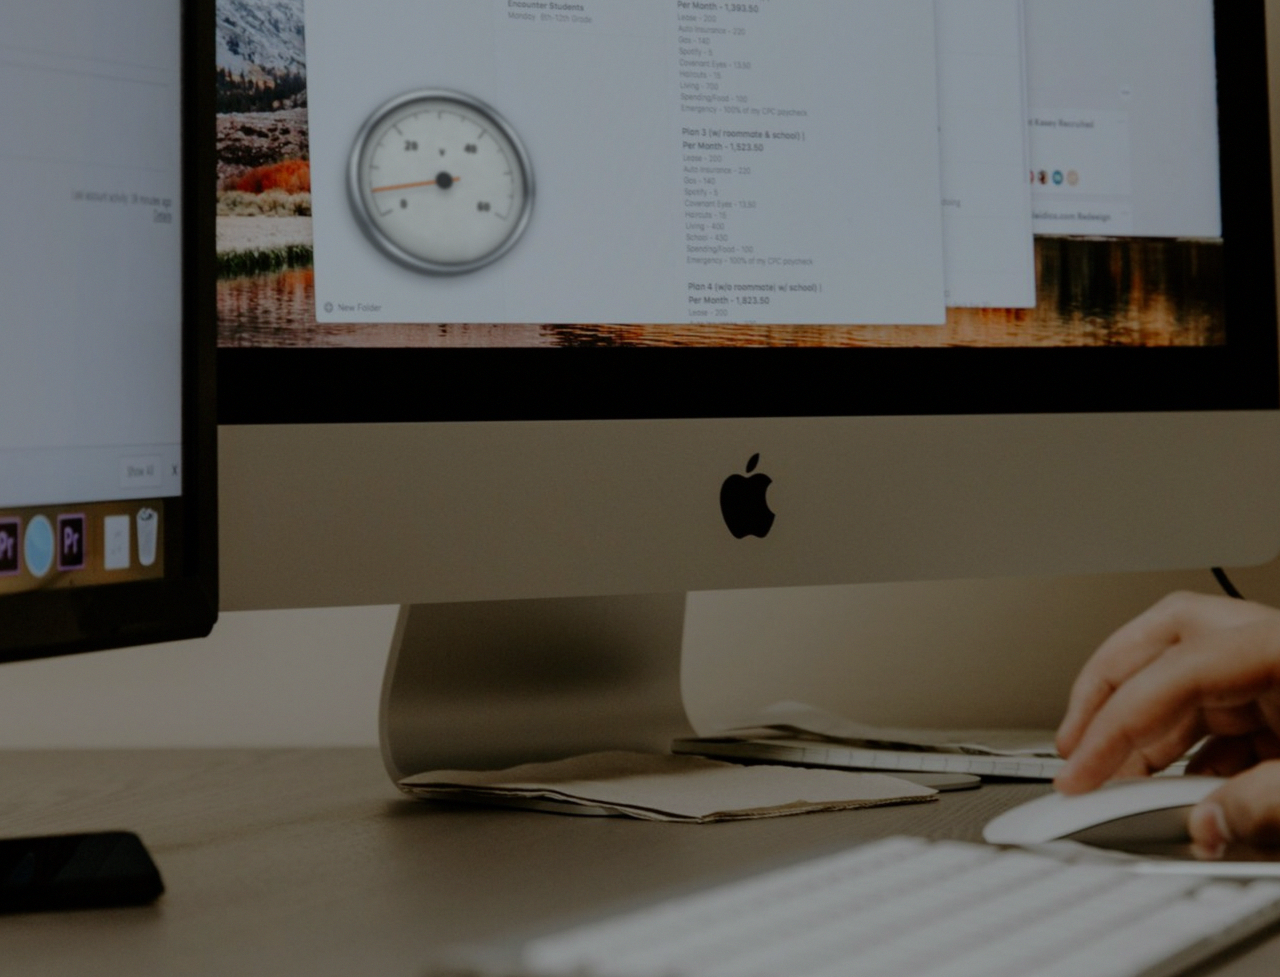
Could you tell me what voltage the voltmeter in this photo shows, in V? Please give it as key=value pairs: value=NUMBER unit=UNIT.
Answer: value=5 unit=V
